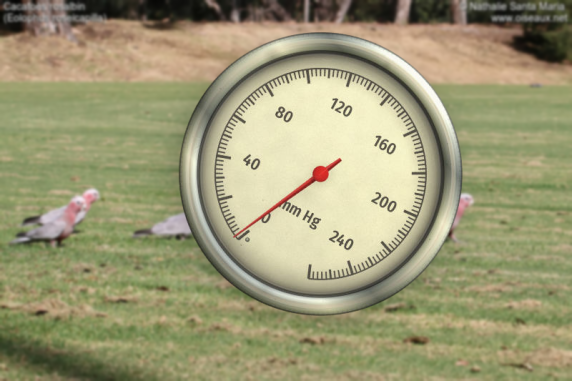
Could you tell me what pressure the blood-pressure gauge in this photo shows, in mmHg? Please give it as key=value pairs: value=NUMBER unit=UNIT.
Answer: value=2 unit=mmHg
